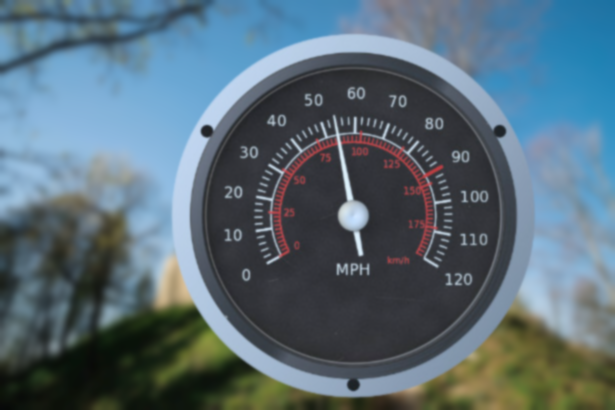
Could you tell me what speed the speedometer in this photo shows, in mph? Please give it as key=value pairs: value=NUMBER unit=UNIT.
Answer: value=54 unit=mph
